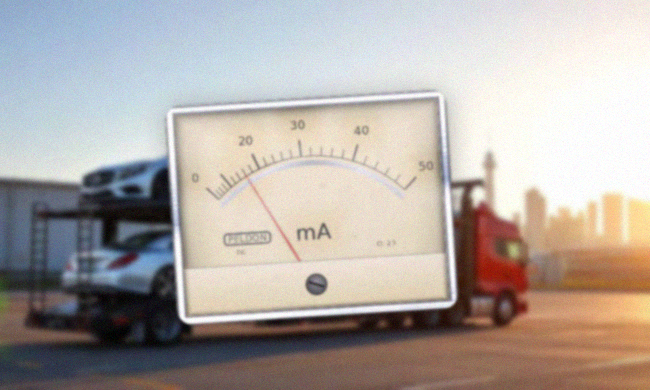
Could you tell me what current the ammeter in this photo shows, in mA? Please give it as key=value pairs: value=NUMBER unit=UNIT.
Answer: value=16 unit=mA
